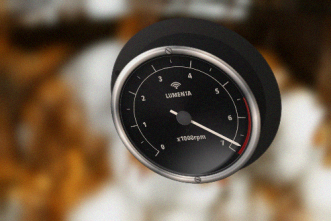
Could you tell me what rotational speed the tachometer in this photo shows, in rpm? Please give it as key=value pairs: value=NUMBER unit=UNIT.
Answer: value=6750 unit=rpm
